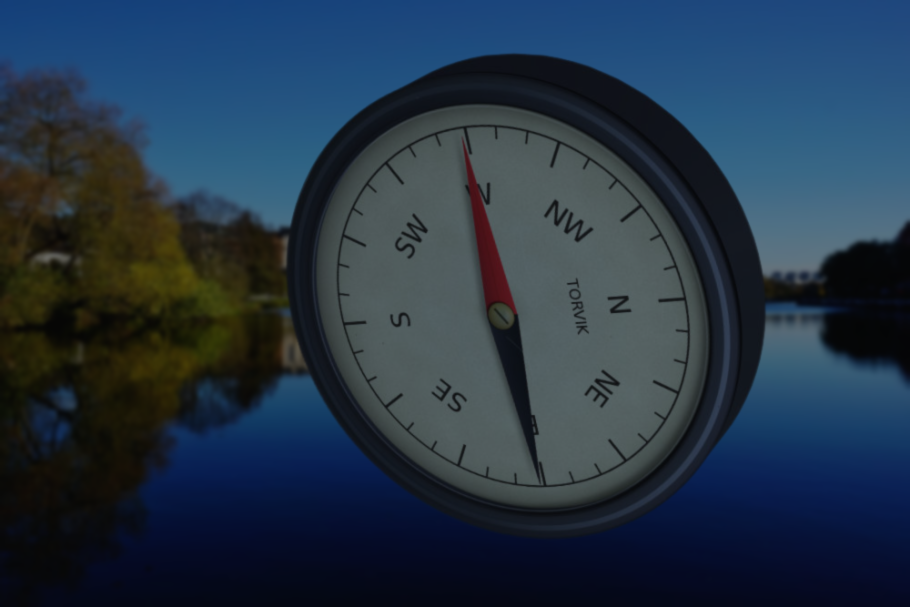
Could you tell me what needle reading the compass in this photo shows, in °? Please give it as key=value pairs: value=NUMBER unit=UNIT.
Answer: value=270 unit=°
